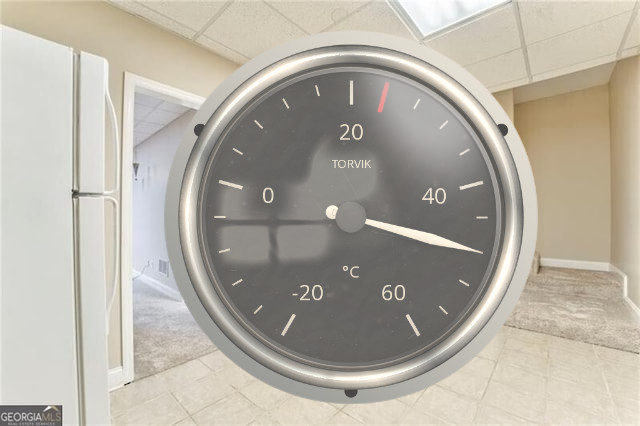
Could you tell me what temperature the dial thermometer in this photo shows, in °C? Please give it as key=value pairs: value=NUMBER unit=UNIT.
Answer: value=48 unit=°C
